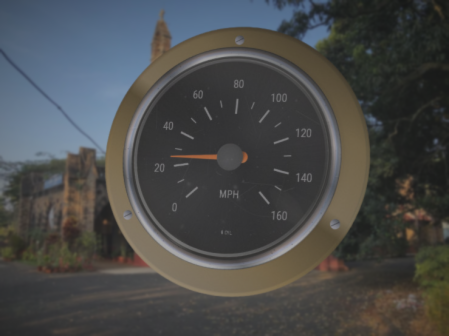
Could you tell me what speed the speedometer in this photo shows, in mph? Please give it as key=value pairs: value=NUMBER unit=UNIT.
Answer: value=25 unit=mph
